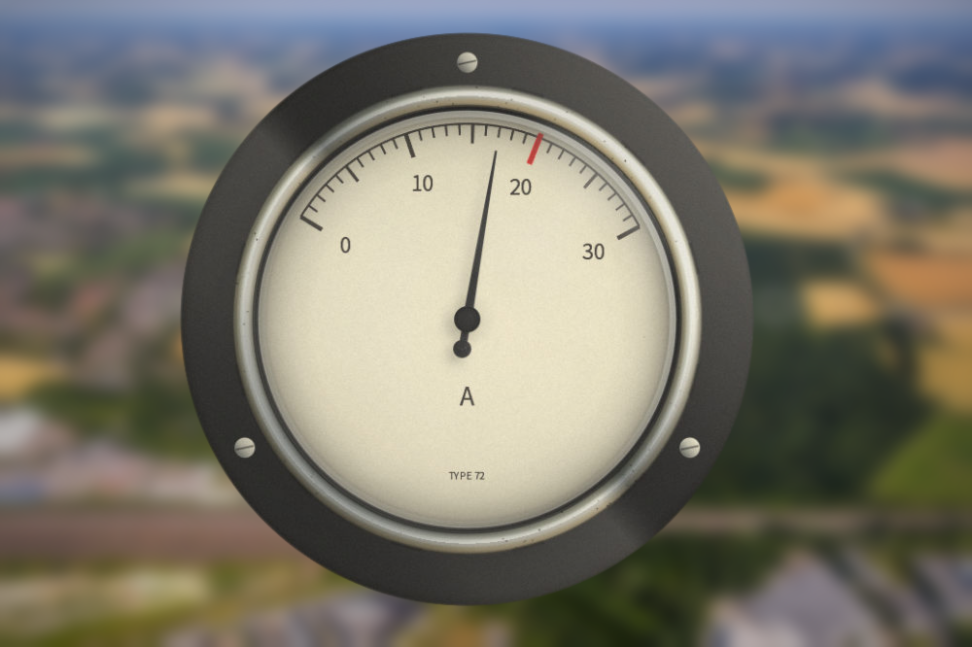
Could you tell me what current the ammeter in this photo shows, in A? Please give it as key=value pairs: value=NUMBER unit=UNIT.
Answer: value=17 unit=A
